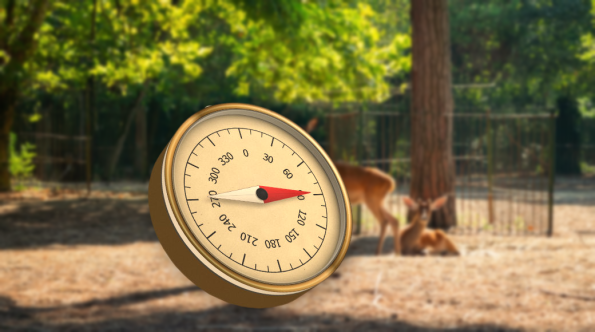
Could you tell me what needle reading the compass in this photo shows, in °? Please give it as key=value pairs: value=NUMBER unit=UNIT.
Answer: value=90 unit=°
